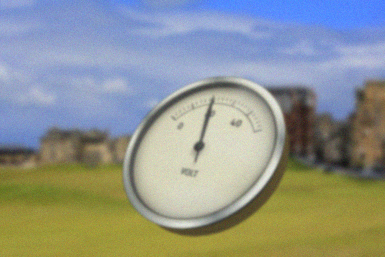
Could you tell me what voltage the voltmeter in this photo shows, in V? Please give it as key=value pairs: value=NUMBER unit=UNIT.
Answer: value=20 unit=V
